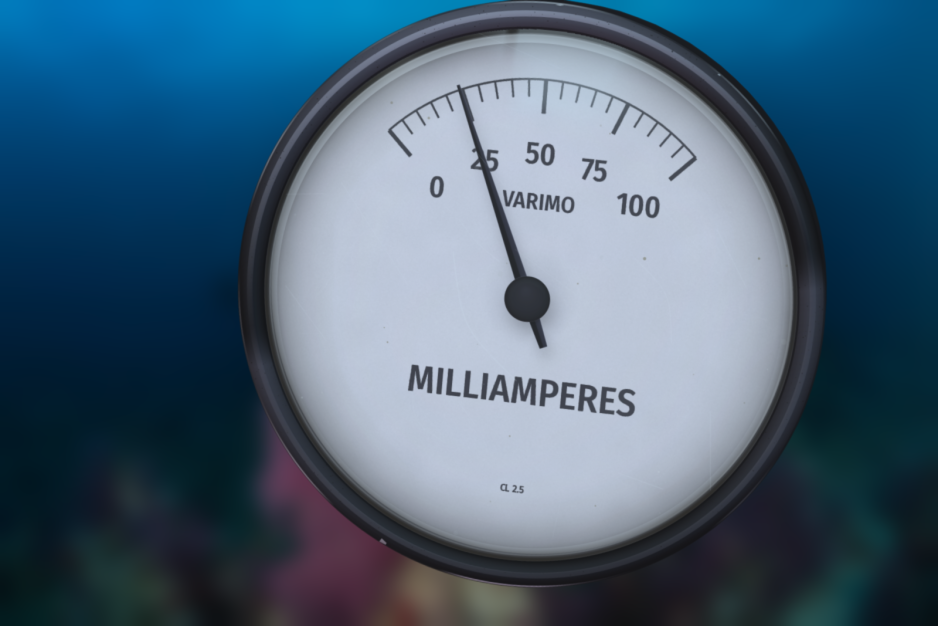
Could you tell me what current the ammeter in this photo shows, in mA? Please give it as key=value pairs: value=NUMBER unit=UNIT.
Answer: value=25 unit=mA
